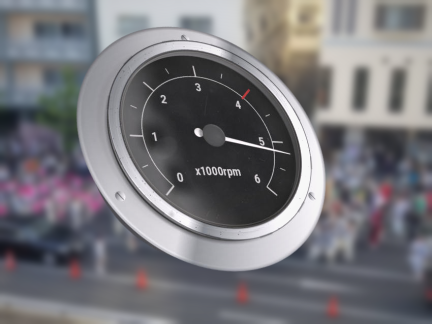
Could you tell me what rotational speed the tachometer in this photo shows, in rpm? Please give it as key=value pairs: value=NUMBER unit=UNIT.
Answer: value=5250 unit=rpm
